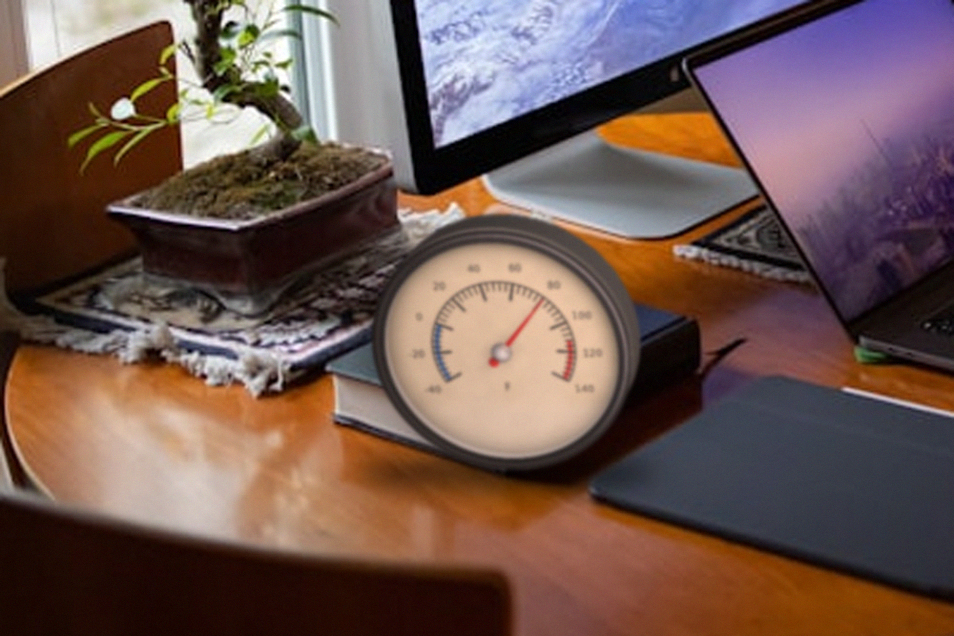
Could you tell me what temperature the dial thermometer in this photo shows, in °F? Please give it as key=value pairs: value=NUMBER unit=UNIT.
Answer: value=80 unit=°F
